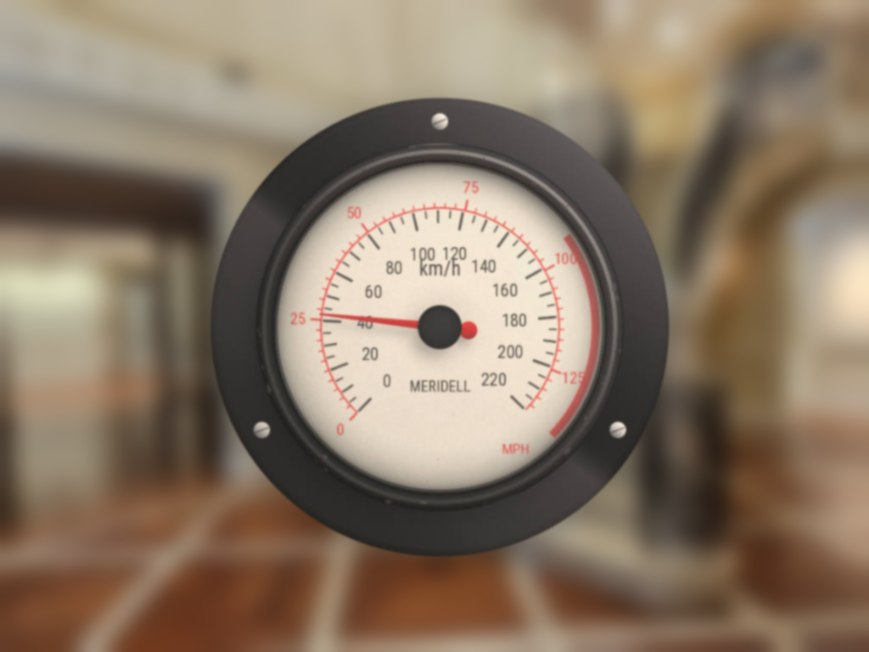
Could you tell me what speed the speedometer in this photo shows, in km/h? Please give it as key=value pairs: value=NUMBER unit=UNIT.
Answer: value=42.5 unit=km/h
